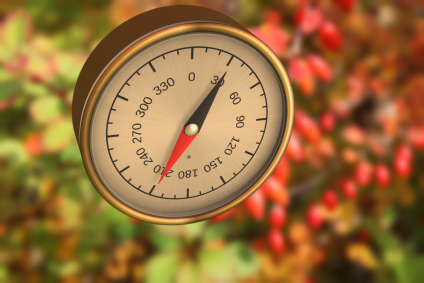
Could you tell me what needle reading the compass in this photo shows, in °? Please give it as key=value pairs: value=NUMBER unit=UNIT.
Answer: value=210 unit=°
